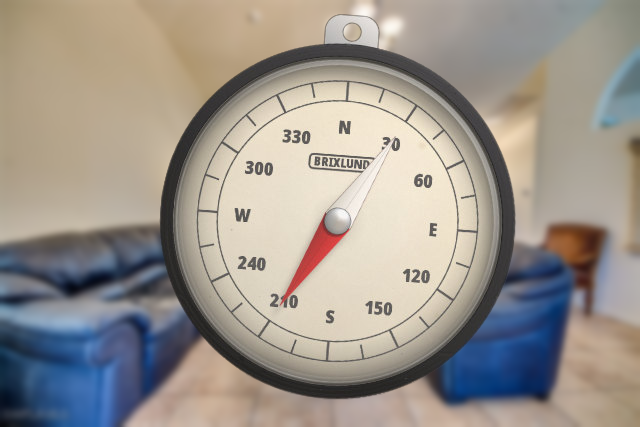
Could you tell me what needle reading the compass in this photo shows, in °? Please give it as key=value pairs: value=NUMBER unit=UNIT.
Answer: value=210 unit=°
